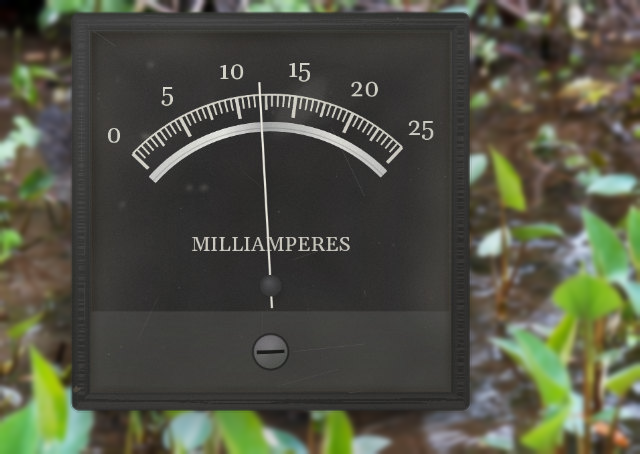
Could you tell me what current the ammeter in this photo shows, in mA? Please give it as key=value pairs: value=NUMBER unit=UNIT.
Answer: value=12 unit=mA
